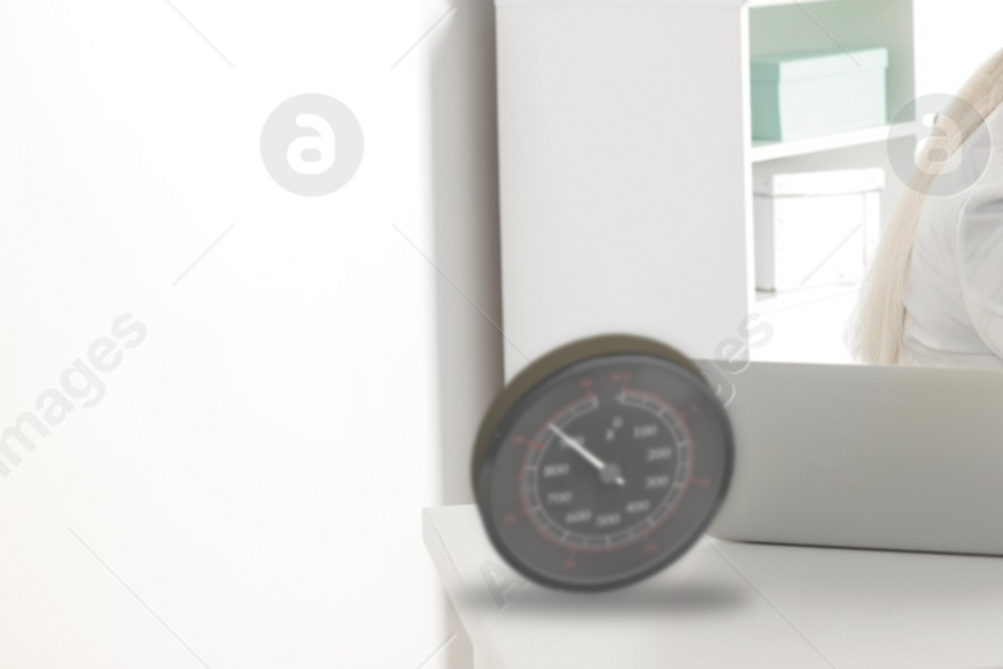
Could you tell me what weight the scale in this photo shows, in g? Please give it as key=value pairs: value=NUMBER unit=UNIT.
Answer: value=900 unit=g
